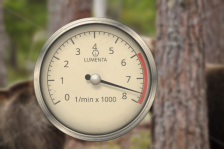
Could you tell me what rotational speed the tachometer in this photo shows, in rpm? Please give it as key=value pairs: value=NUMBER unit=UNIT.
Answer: value=7600 unit=rpm
